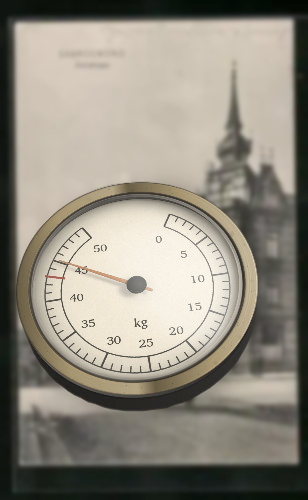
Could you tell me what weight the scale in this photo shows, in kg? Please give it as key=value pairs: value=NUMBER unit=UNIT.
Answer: value=45 unit=kg
